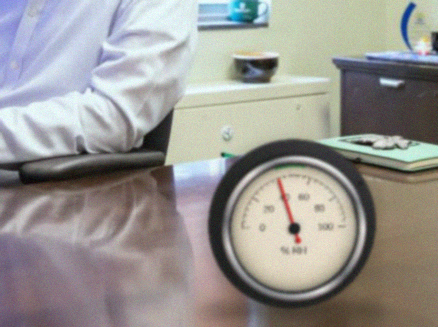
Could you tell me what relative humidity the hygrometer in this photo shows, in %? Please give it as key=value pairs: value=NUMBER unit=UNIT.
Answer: value=40 unit=%
